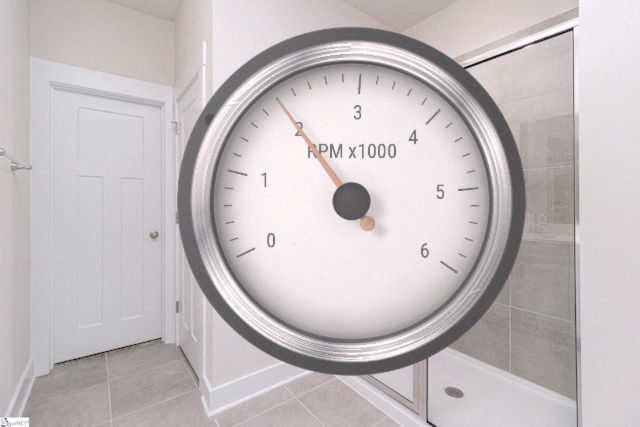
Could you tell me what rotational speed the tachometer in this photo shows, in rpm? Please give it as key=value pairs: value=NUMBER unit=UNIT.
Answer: value=2000 unit=rpm
